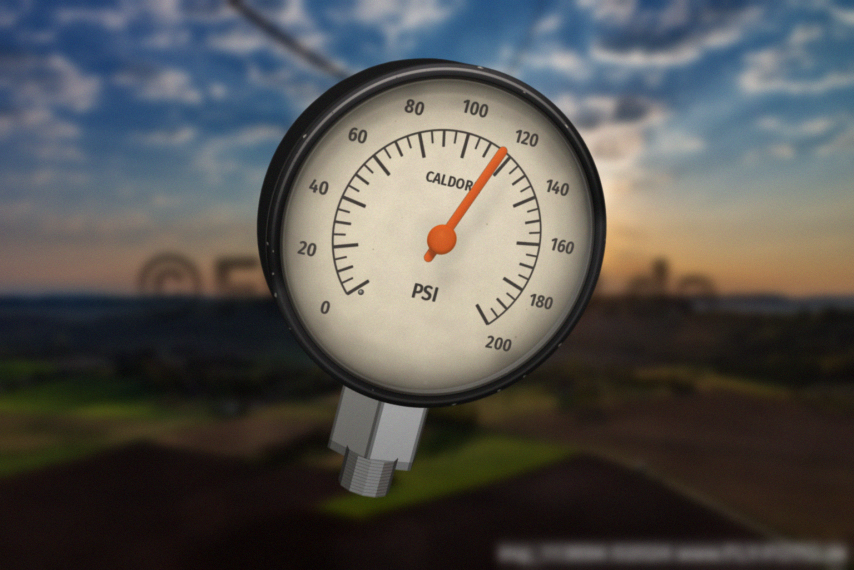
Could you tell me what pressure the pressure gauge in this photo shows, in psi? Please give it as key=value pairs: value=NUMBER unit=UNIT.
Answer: value=115 unit=psi
